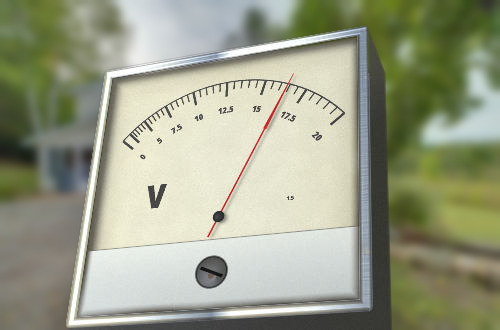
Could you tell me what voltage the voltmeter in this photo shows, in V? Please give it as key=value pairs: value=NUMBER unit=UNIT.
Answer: value=16.5 unit=V
